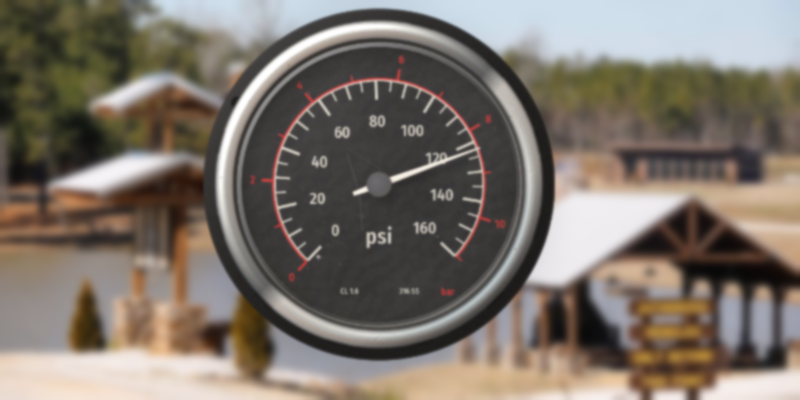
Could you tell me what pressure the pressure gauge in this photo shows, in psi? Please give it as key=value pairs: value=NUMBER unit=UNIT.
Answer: value=122.5 unit=psi
